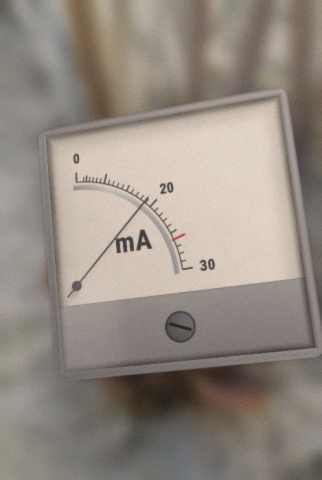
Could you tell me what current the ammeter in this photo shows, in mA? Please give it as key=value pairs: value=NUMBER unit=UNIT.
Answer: value=19 unit=mA
